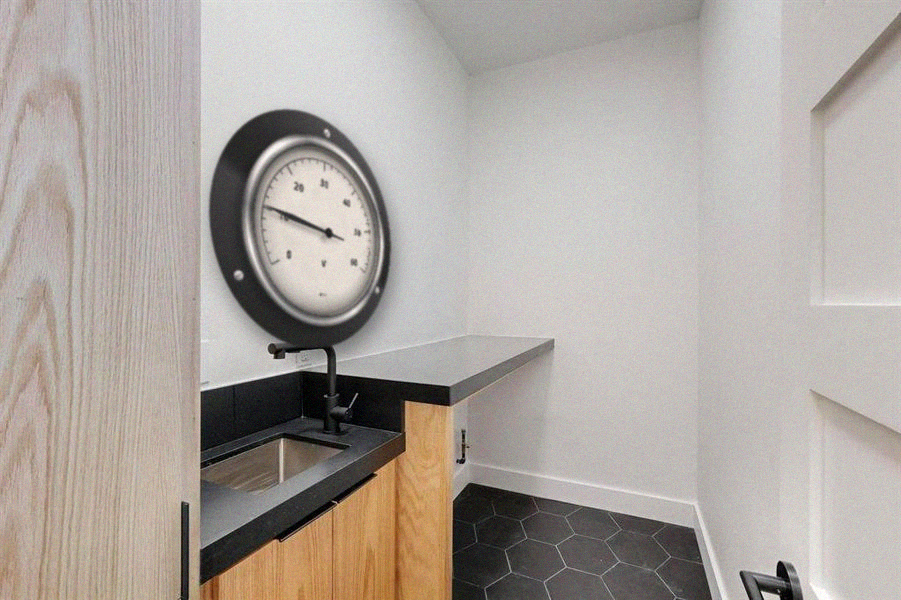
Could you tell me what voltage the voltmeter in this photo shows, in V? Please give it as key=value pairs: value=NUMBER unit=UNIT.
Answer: value=10 unit=V
